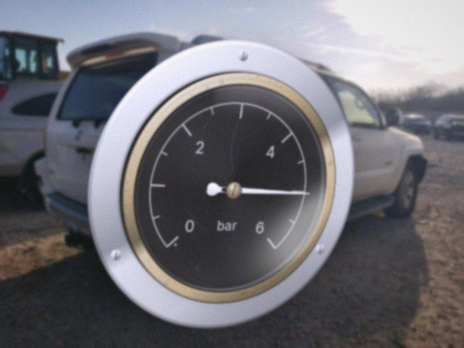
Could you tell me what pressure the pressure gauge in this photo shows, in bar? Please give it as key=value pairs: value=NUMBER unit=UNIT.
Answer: value=5 unit=bar
